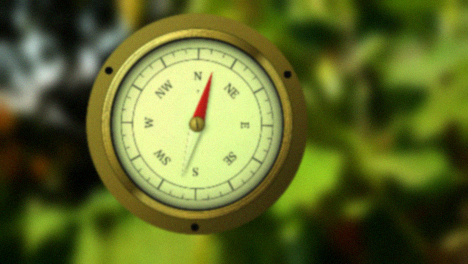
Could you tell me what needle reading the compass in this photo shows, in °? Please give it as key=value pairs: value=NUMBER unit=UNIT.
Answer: value=15 unit=°
